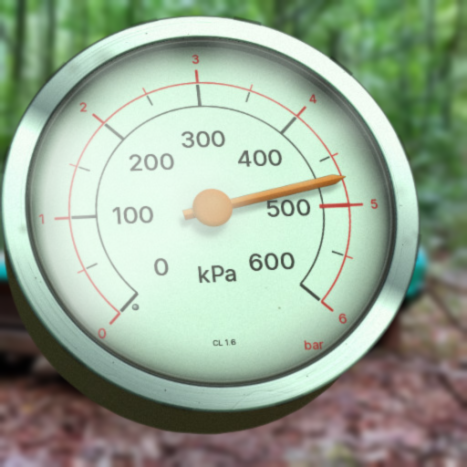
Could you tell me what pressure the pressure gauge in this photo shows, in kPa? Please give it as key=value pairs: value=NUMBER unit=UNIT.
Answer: value=475 unit=kPa
